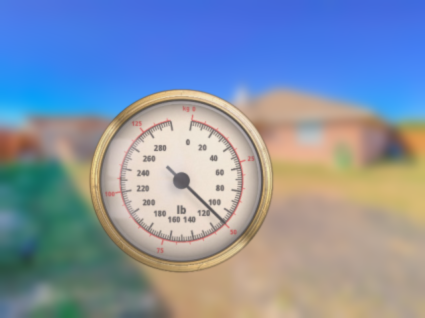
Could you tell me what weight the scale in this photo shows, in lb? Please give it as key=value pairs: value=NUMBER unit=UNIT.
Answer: value=110 unit=lb
